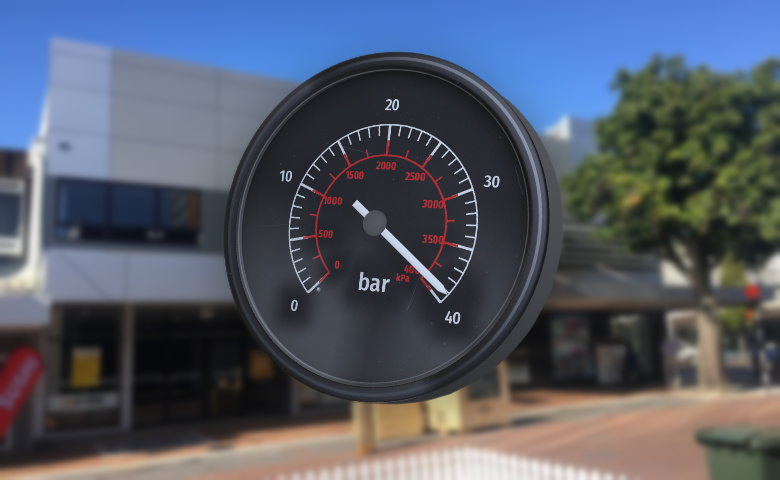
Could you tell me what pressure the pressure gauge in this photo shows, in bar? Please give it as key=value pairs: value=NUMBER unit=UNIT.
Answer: value=39 unit=bar
